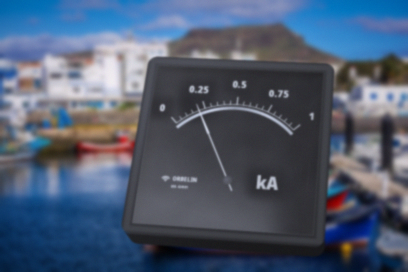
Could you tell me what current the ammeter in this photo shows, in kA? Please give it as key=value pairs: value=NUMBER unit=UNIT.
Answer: value=0.2 unit=kA
